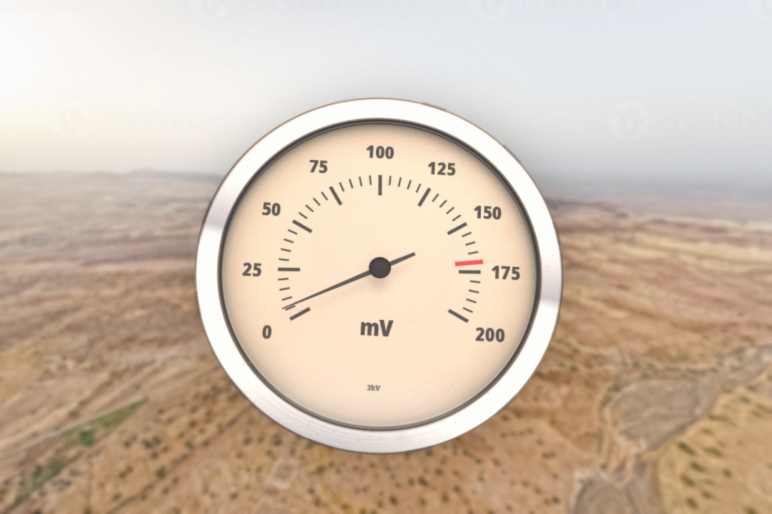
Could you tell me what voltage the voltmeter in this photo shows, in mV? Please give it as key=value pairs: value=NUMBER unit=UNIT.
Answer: value=5 unit=mV
